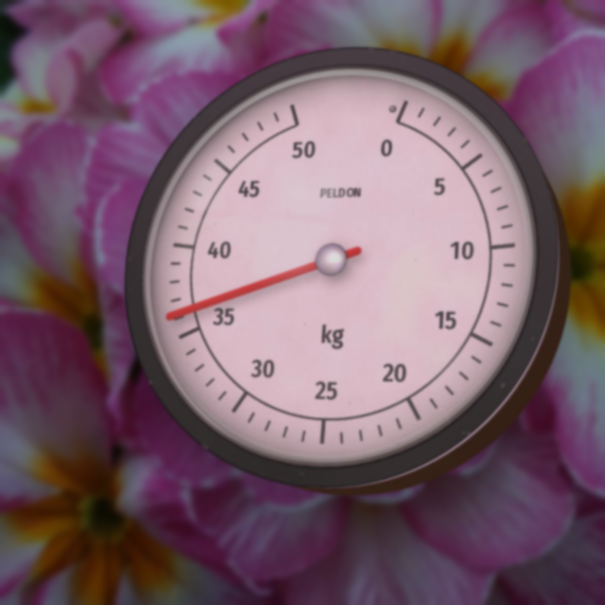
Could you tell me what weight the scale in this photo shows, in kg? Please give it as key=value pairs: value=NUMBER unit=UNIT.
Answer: value=36 unit=kg
